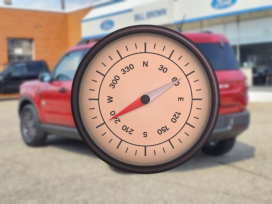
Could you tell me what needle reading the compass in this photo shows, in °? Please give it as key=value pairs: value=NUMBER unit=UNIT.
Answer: value=240 unit=°
